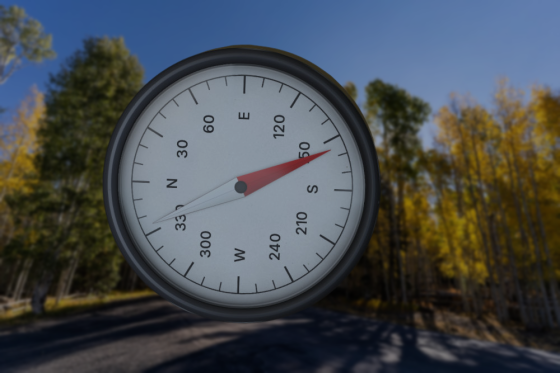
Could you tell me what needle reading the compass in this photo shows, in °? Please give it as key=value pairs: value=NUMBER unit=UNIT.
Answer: value=155 unit=°
